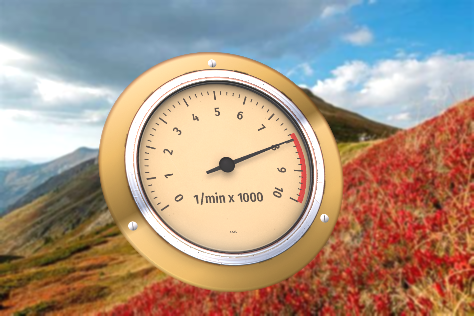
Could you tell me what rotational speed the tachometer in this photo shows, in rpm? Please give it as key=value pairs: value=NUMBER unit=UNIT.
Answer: value=8000 unit=rpm
